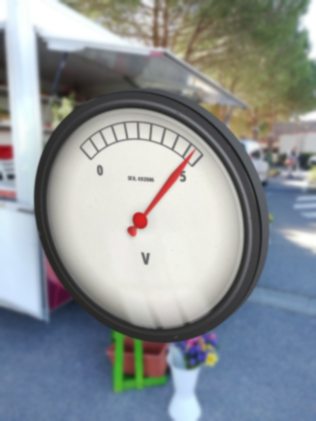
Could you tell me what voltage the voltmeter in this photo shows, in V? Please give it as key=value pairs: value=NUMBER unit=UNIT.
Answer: value=4.75 unit=V
